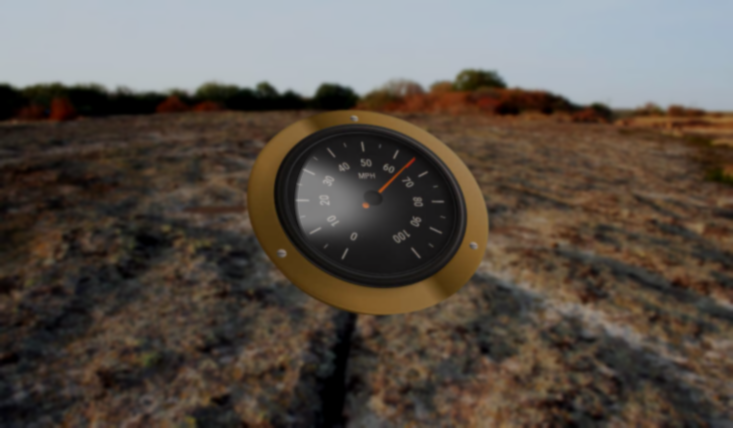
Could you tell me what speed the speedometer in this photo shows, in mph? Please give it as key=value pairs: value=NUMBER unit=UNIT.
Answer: value=65 unit=mph
